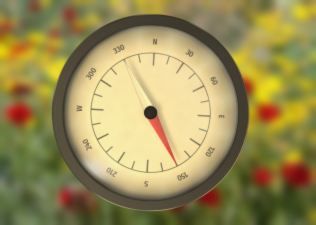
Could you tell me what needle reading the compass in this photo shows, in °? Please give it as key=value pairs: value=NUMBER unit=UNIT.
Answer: value=150 unit=°
